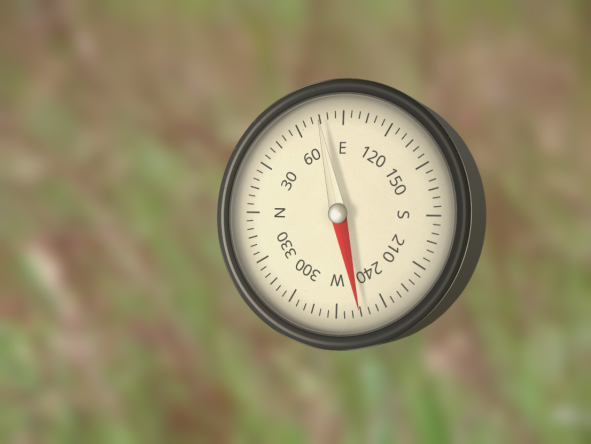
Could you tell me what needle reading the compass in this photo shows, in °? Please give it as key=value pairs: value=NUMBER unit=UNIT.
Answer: value=255 unit=°
